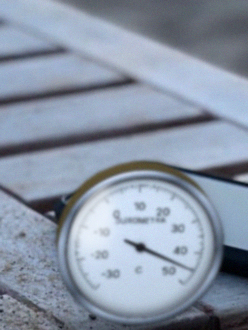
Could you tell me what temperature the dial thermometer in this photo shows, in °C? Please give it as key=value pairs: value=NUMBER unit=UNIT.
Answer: value=45 unit=°C
